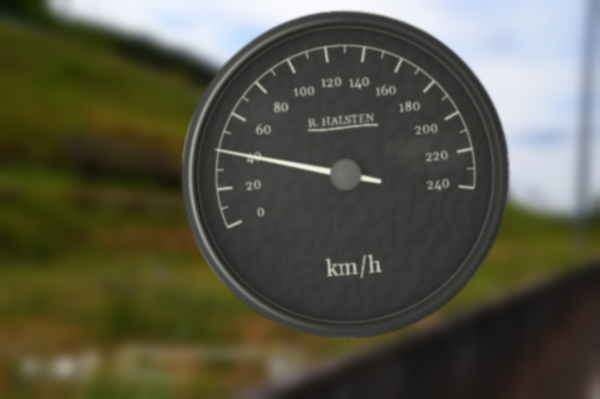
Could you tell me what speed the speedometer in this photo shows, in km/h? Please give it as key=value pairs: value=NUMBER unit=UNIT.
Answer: value=40 unit=km/h
